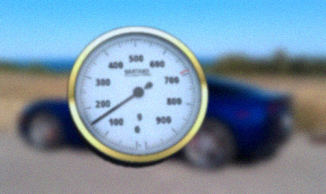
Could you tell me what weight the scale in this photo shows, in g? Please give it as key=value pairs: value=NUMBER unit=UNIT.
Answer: value=150 unit=g
